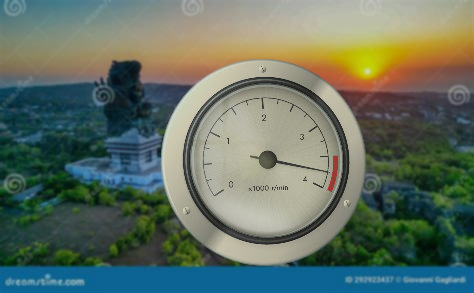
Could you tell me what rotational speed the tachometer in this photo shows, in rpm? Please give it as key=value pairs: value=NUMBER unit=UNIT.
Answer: value=3750 unit=rpm
